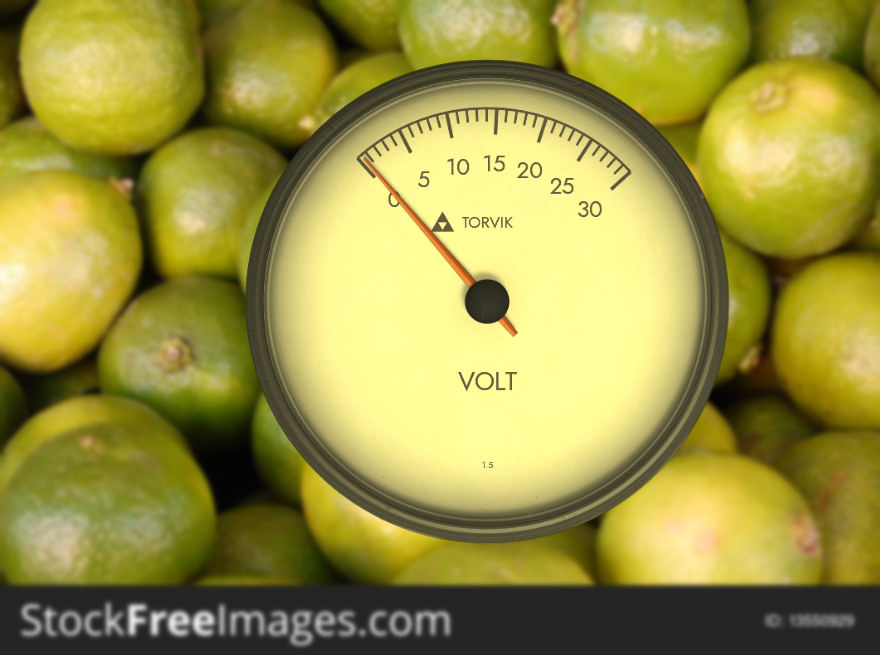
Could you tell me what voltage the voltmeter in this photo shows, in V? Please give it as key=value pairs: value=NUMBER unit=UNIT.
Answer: value=0.5 unit=V
